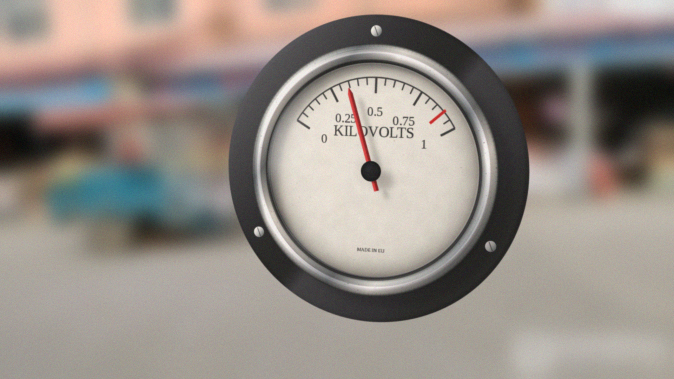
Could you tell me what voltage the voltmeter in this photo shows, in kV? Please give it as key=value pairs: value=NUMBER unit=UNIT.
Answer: value=0.35 unit=kV
